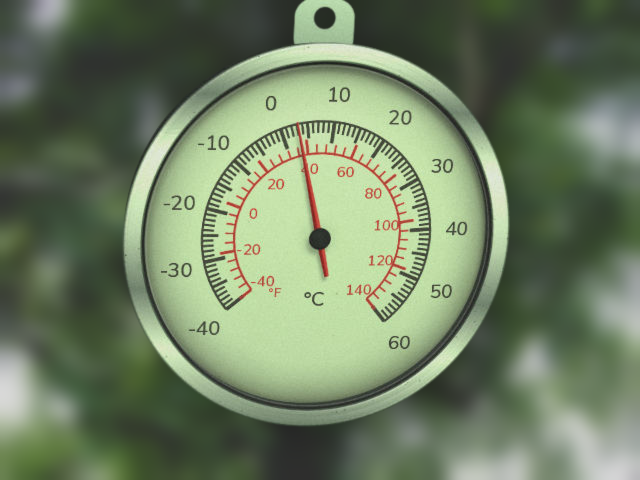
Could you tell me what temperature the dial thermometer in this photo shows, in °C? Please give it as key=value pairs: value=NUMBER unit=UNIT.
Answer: value=3 unit=°C
